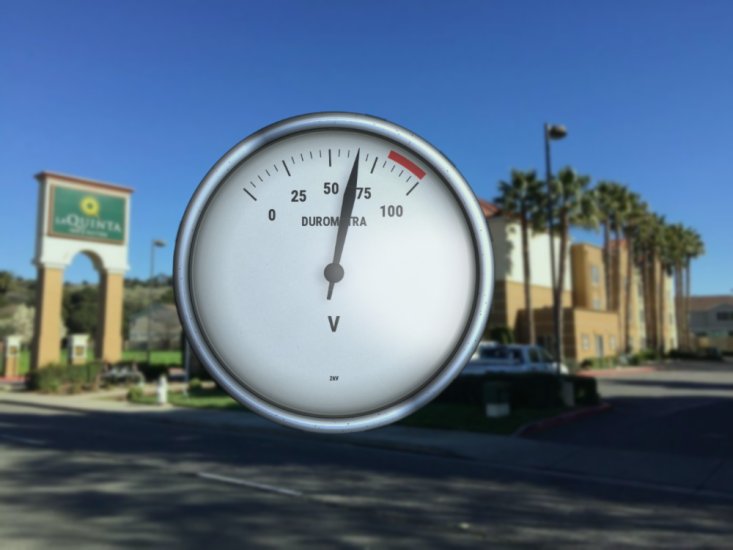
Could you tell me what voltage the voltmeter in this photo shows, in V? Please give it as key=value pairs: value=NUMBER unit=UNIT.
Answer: value=65 unit=V
